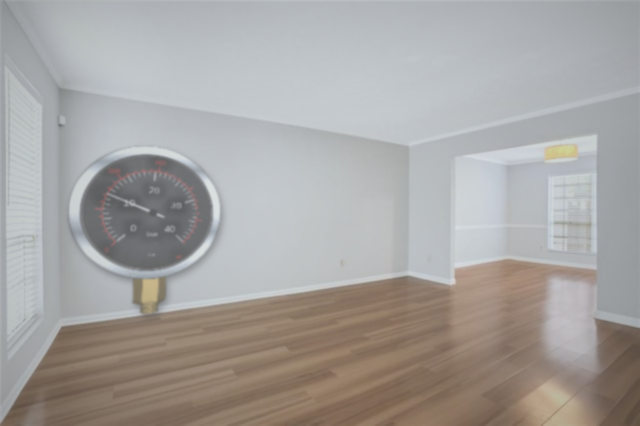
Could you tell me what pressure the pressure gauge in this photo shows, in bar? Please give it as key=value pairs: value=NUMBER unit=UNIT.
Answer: value=10 unit=bar
